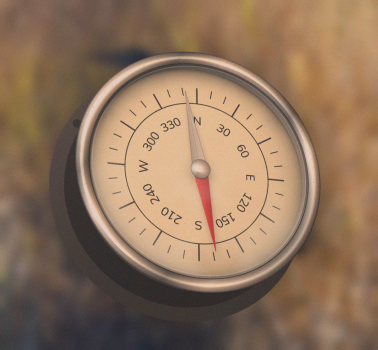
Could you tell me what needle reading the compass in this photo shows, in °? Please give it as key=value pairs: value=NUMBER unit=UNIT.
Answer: value=170 unit=°
